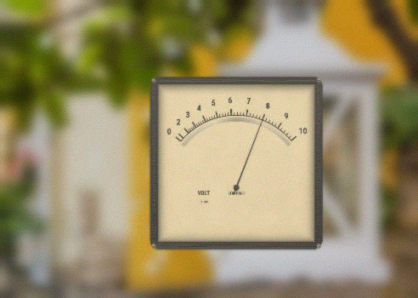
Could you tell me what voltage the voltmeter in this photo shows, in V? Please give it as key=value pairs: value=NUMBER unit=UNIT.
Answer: value=8 unit=V
